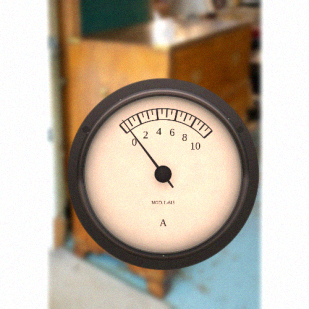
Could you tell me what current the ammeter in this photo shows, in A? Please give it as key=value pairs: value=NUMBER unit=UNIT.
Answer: value=0.5 unit=A
